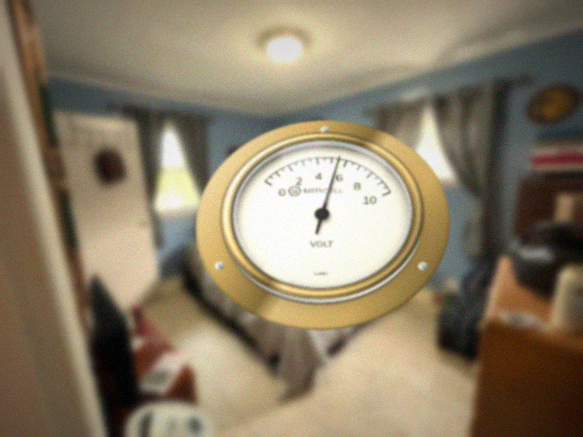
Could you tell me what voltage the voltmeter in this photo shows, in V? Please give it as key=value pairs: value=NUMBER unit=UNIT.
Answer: value=5.5 unit=V
